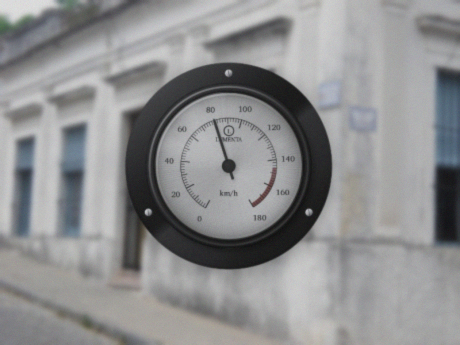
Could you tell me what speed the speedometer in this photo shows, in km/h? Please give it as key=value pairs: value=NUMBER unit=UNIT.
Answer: value=80 unit=km/h
